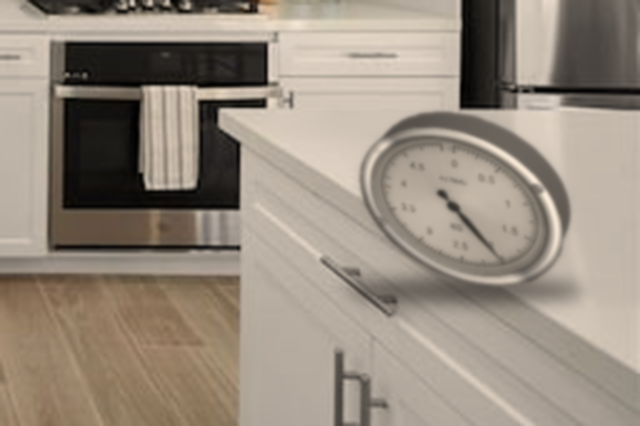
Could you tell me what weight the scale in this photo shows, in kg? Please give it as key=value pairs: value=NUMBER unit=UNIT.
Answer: value=2 unit=kg
